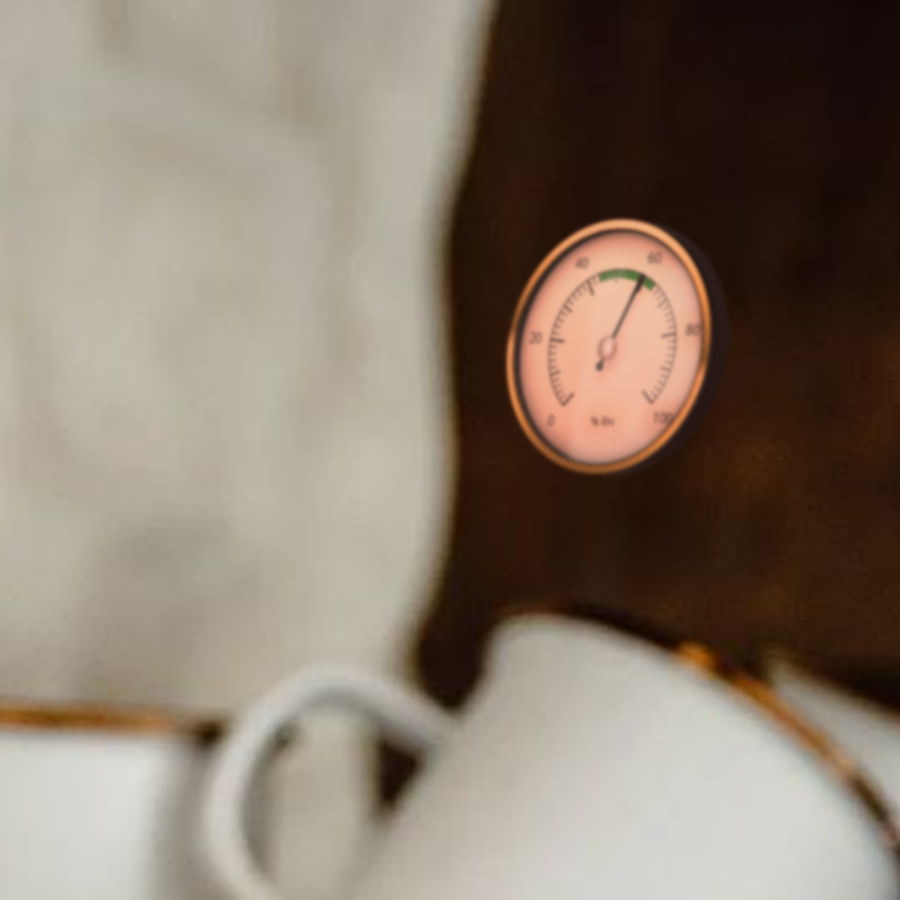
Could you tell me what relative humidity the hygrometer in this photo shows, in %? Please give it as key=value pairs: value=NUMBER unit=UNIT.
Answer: value=60 unit=%
